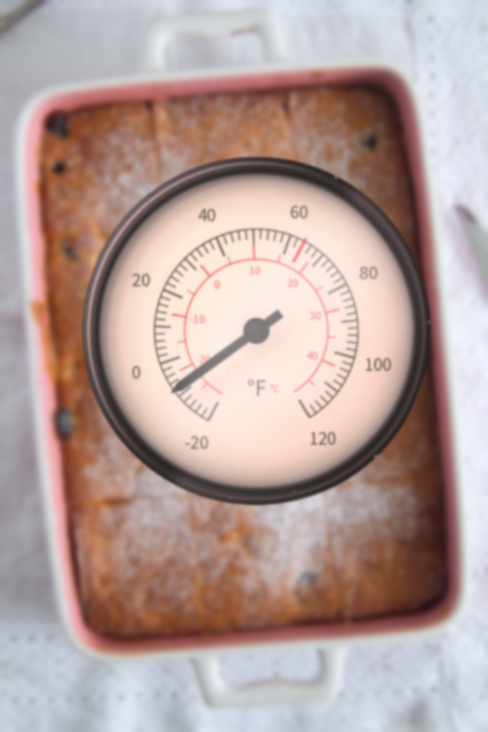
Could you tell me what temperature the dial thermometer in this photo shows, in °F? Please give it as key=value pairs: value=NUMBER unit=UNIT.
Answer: value=-8 unit=°F
